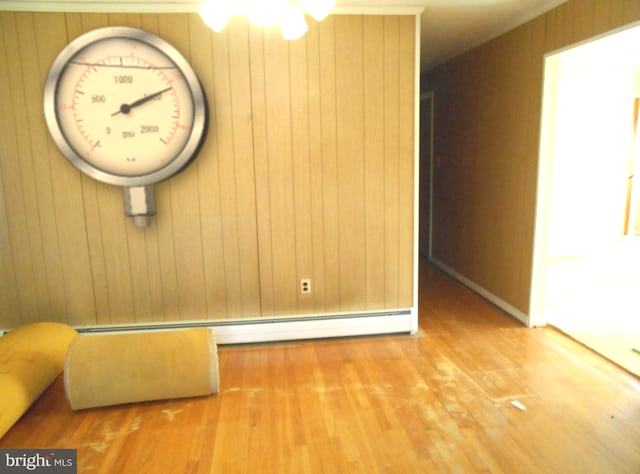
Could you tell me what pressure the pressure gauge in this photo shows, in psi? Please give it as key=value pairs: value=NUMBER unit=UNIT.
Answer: value=1500 unit=psi
